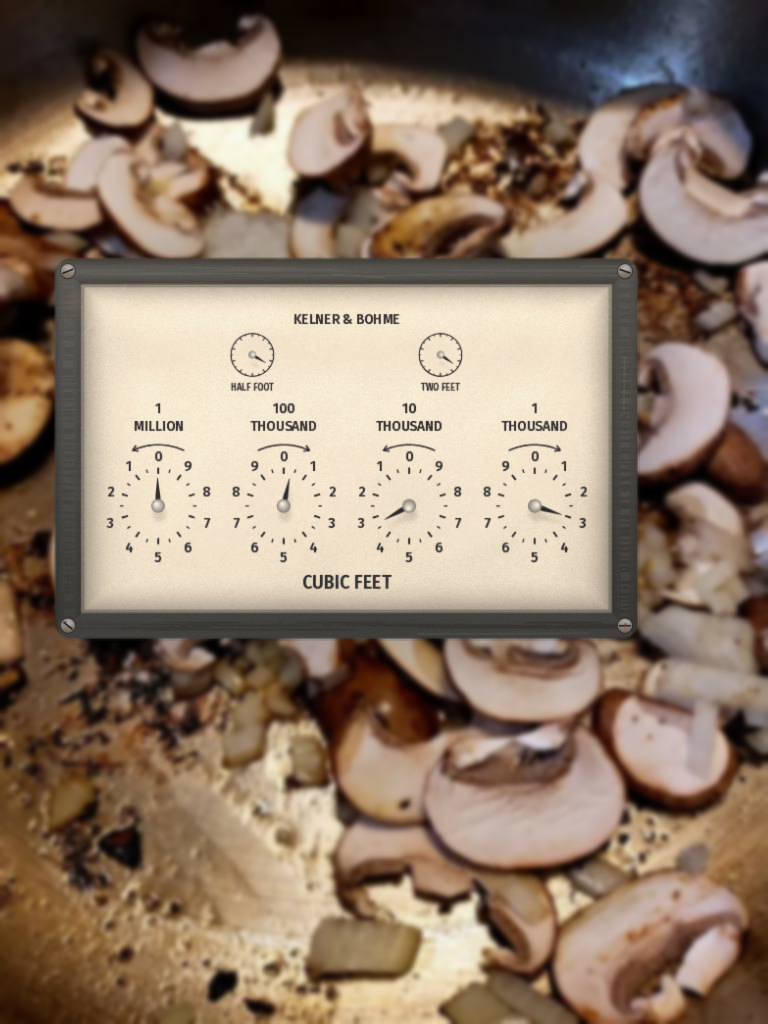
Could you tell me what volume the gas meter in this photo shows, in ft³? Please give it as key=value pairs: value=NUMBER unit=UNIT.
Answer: value=3300 unit=ft³
